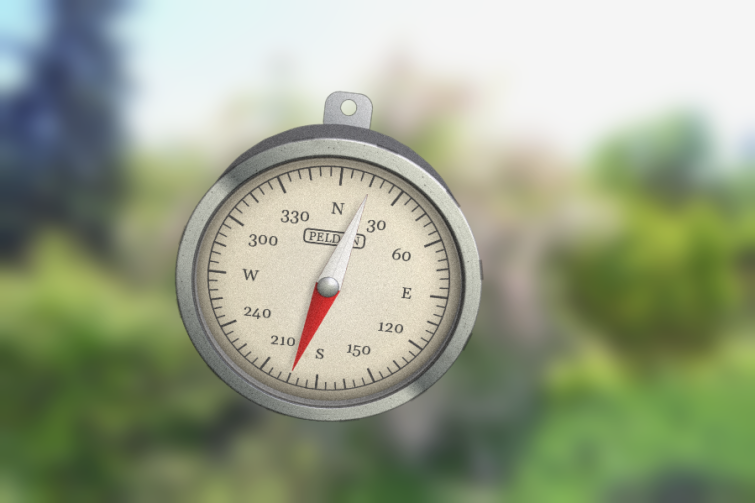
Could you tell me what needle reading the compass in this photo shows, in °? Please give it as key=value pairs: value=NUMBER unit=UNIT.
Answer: value=195 unit=°
